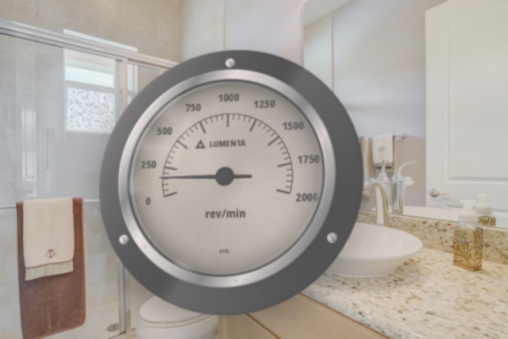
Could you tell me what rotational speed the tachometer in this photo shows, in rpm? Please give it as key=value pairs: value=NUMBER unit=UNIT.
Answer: value=150 unit=rpm
